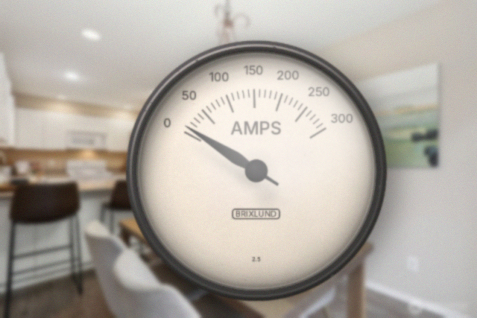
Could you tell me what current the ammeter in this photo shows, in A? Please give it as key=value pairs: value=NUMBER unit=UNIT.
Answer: value=10 unit=A
